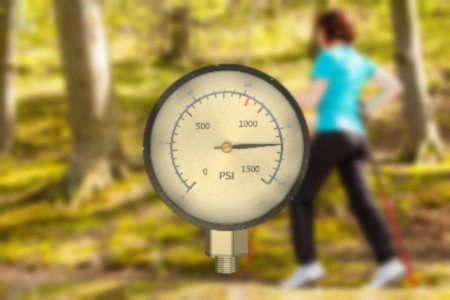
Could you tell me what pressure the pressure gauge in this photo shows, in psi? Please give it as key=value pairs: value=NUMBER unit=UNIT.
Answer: value=1250 unit=psi
